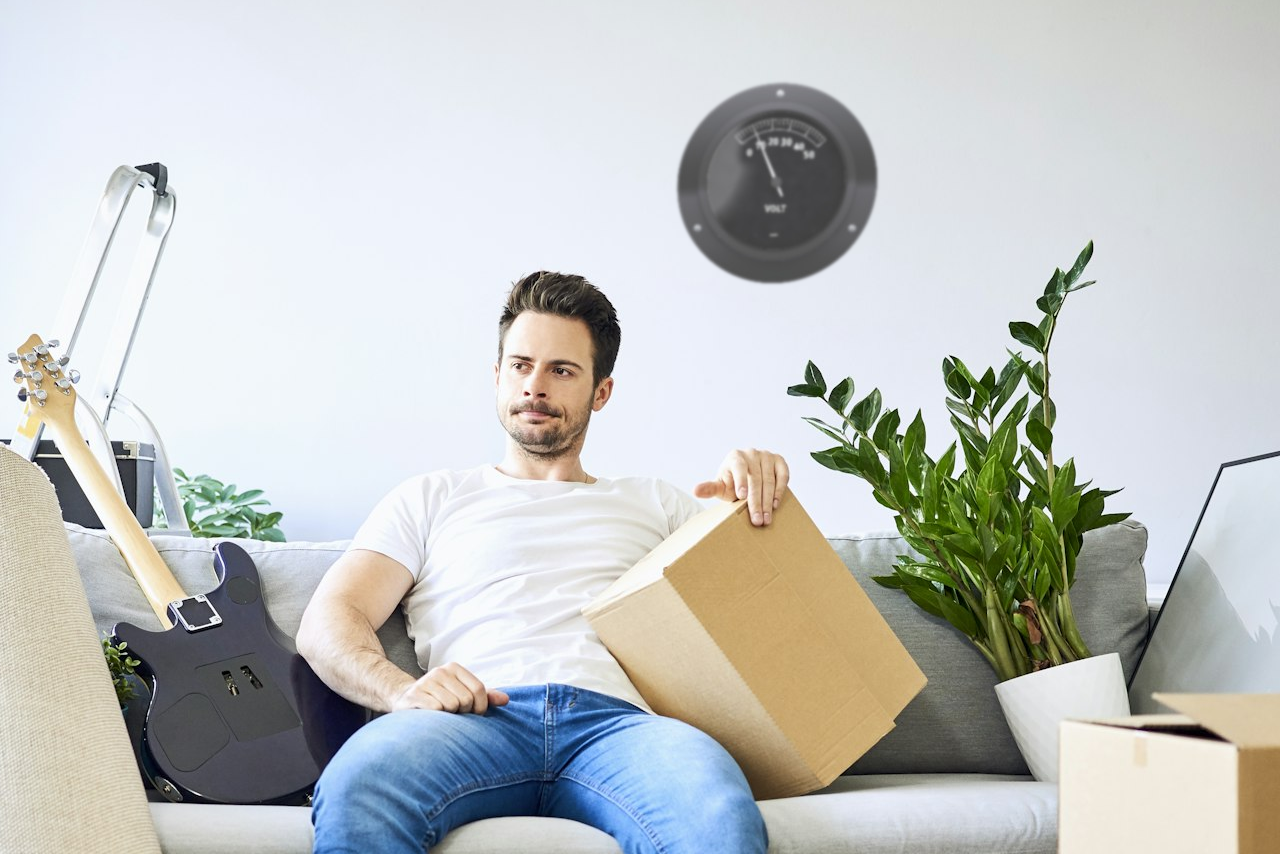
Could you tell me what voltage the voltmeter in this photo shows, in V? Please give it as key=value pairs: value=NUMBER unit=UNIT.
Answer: value=10 unit=V
